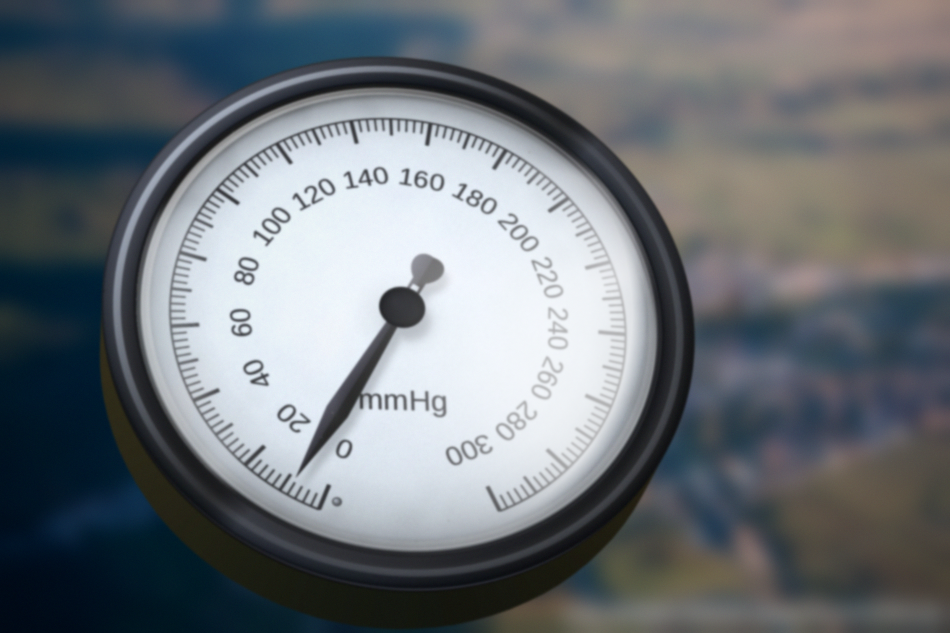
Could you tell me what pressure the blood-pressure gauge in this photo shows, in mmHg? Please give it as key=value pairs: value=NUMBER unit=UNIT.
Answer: value=8 unit=mmHg
